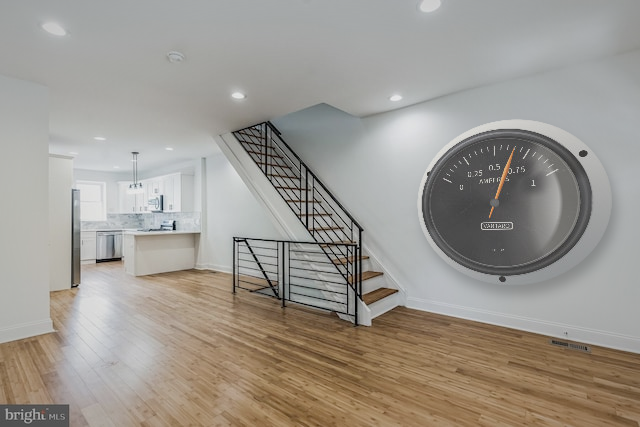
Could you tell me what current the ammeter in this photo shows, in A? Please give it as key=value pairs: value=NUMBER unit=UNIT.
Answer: value=0.65 unit=A
